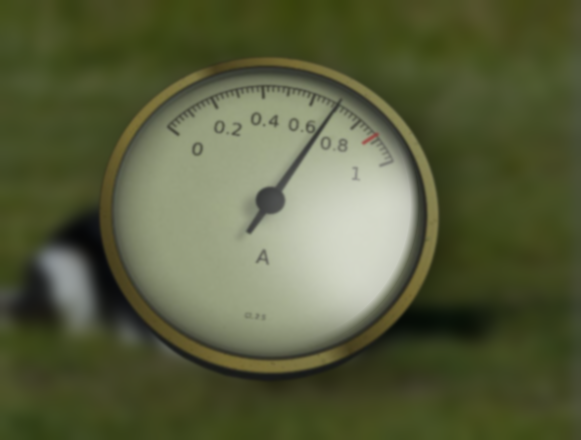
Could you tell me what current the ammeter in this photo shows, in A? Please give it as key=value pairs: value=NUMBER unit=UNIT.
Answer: value=0.7 unit=A
